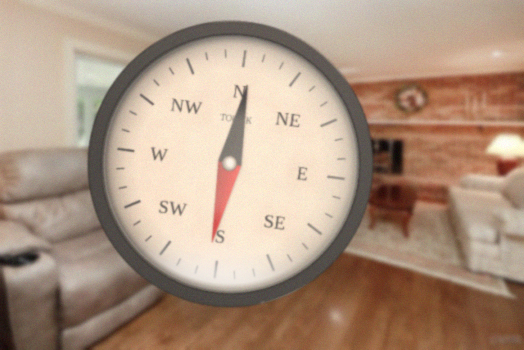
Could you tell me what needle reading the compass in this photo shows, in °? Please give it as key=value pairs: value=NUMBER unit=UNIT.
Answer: value=185 unit=°
